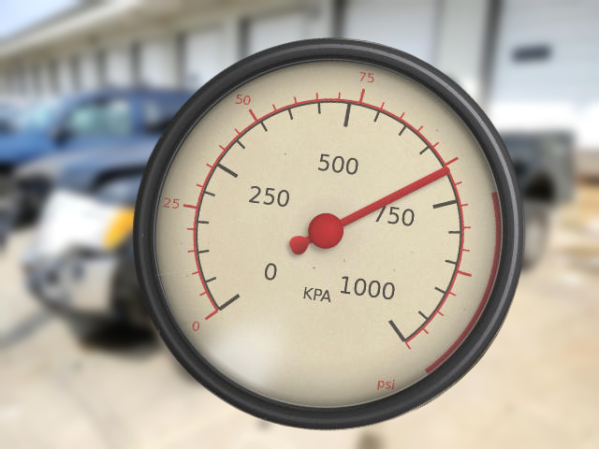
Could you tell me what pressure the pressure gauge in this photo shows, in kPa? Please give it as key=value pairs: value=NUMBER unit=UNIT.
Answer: value=700 unit=kPa
